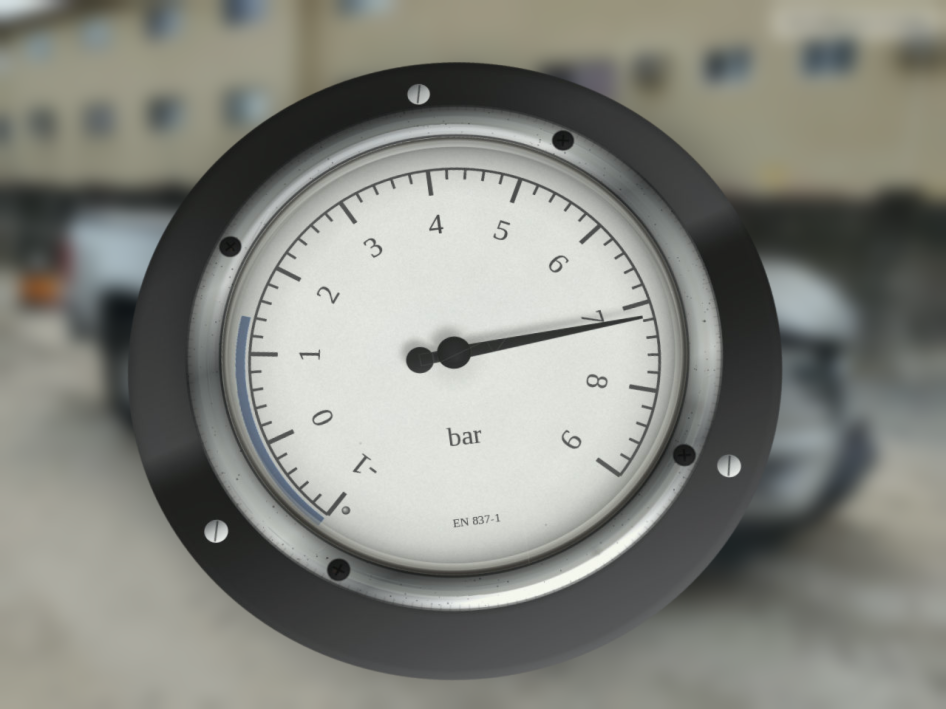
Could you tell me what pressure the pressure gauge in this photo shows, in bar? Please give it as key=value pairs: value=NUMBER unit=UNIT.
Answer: value=7.2 unit=bar
